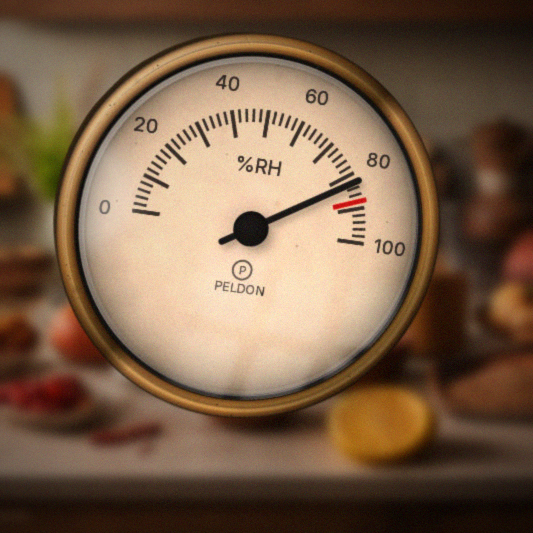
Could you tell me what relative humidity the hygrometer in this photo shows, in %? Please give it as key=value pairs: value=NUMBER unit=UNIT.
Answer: value=82 unit=%
